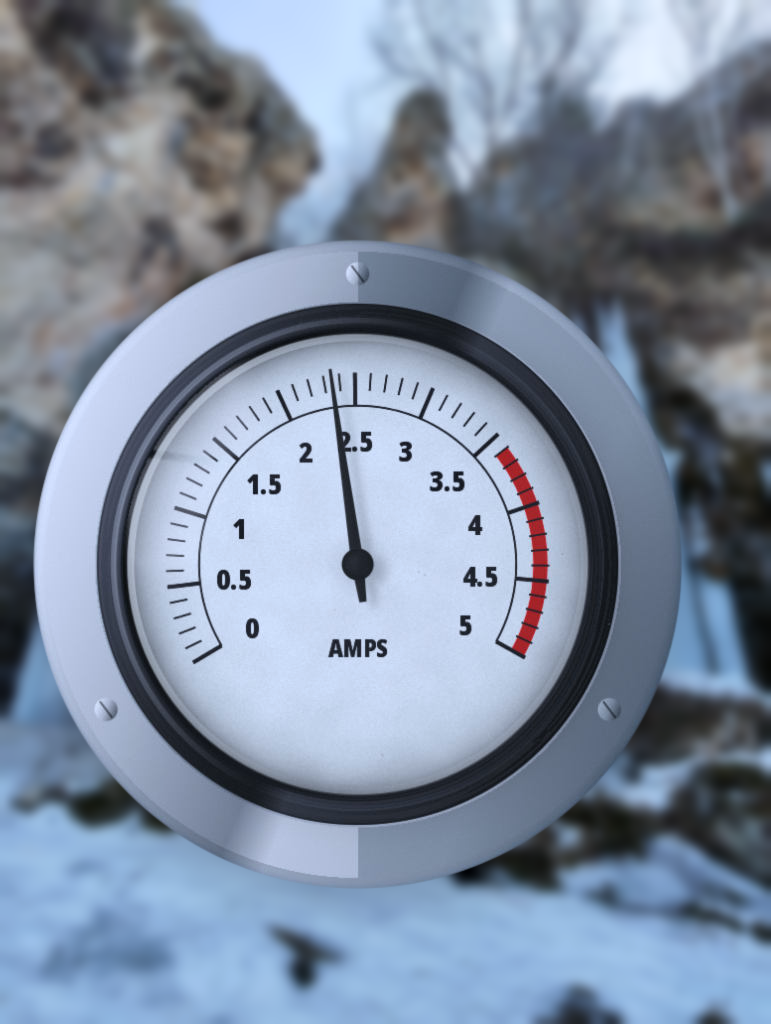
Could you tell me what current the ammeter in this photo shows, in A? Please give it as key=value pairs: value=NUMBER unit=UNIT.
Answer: value=2.35 unit=A
